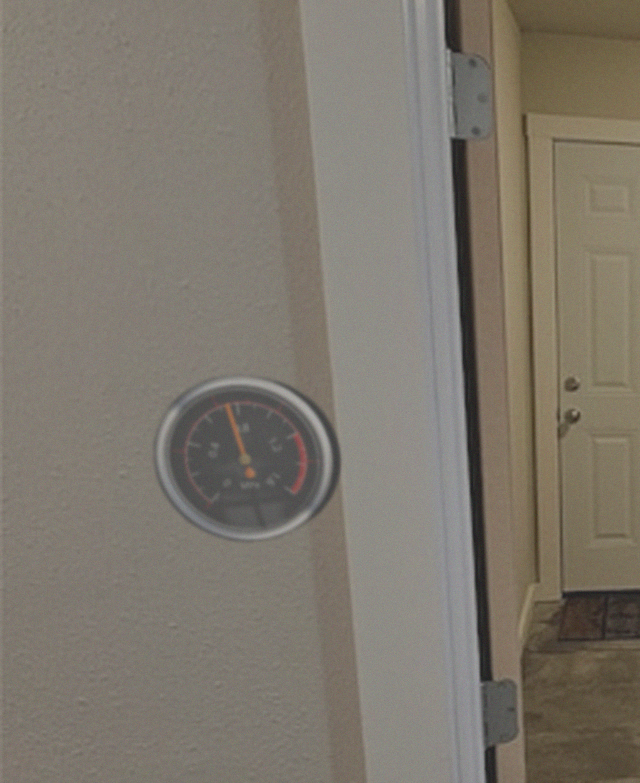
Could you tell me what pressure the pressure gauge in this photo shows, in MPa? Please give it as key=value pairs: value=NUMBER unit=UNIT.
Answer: value=0.75 unit=MPa
